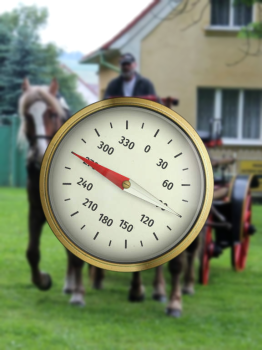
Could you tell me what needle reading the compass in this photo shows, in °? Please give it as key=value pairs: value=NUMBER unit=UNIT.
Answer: value=270 unit=°
